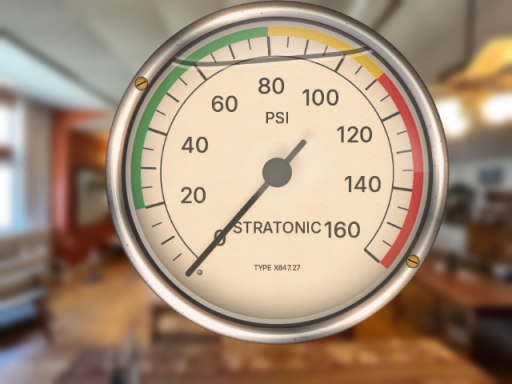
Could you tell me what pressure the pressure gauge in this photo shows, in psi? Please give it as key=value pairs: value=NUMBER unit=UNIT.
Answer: value=0 unit=psi
